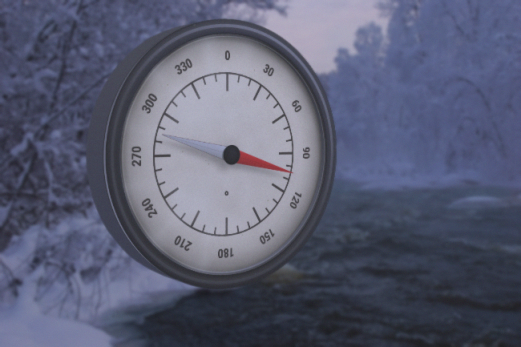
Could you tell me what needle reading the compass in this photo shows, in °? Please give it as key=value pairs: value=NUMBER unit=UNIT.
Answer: value=105 unit=°
